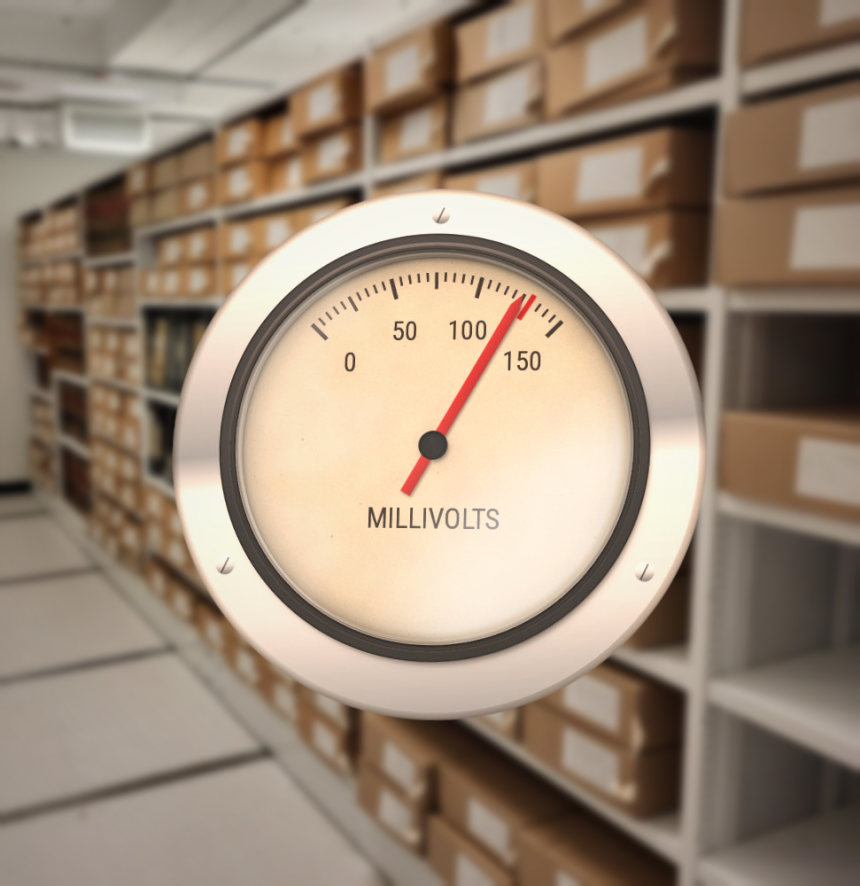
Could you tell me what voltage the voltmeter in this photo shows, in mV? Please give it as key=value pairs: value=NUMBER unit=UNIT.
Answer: value=125 unit=mV
